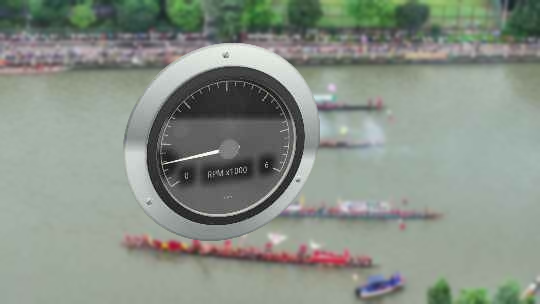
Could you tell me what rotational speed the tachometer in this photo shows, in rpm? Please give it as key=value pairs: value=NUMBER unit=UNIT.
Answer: value=600 unit=rpm
